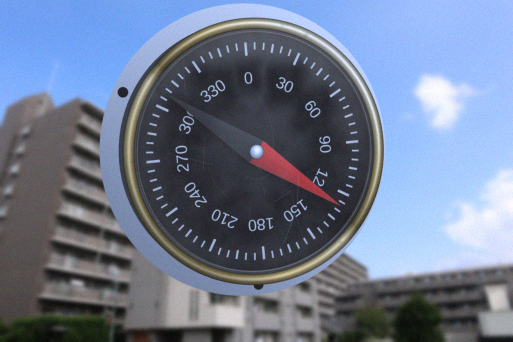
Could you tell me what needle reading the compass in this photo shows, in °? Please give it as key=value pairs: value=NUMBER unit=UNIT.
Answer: value=127.5 unit=°
